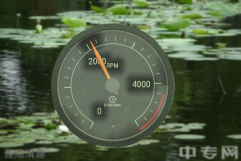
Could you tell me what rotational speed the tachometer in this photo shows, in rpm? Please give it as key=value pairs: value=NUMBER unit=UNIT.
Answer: value=2100 unit=rpm
